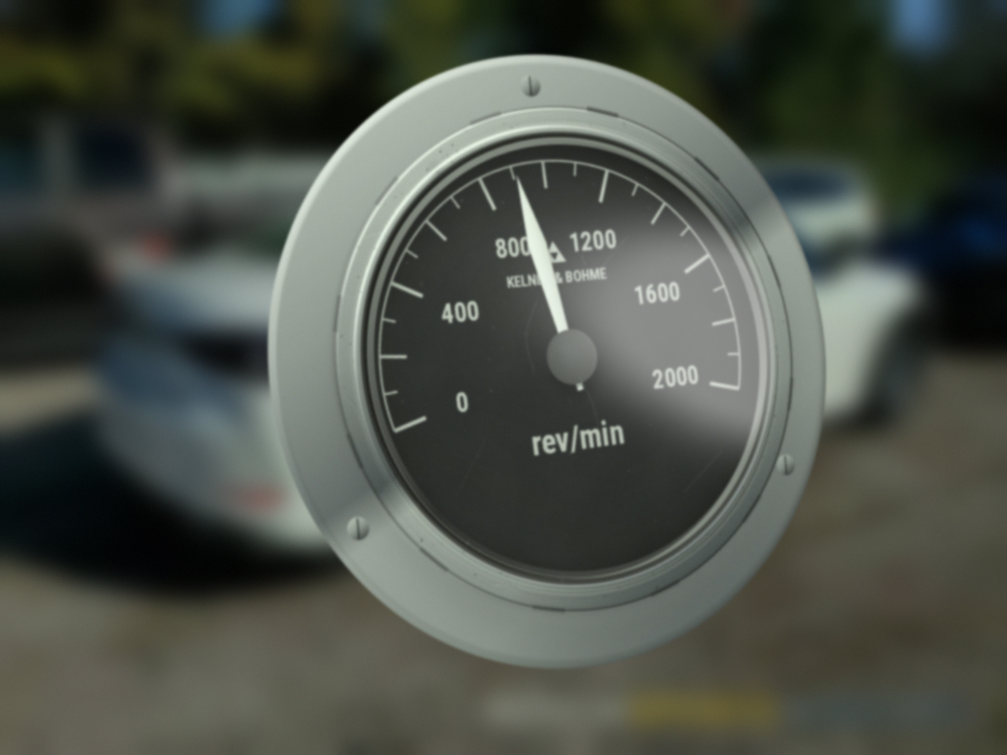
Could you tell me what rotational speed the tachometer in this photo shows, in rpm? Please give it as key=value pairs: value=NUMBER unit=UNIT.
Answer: value=900 unit=rpm
